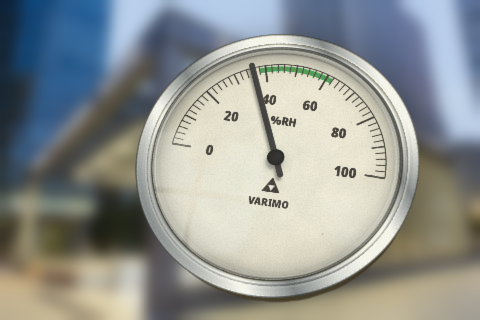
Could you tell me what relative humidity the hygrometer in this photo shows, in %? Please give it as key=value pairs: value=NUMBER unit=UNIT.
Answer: value=36 unit=%
